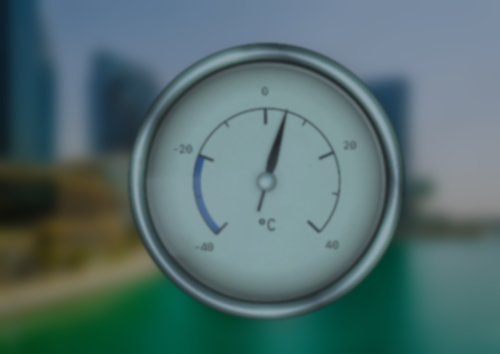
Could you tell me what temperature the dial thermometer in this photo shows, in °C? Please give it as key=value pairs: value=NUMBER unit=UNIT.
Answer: value=5 unit=°C
